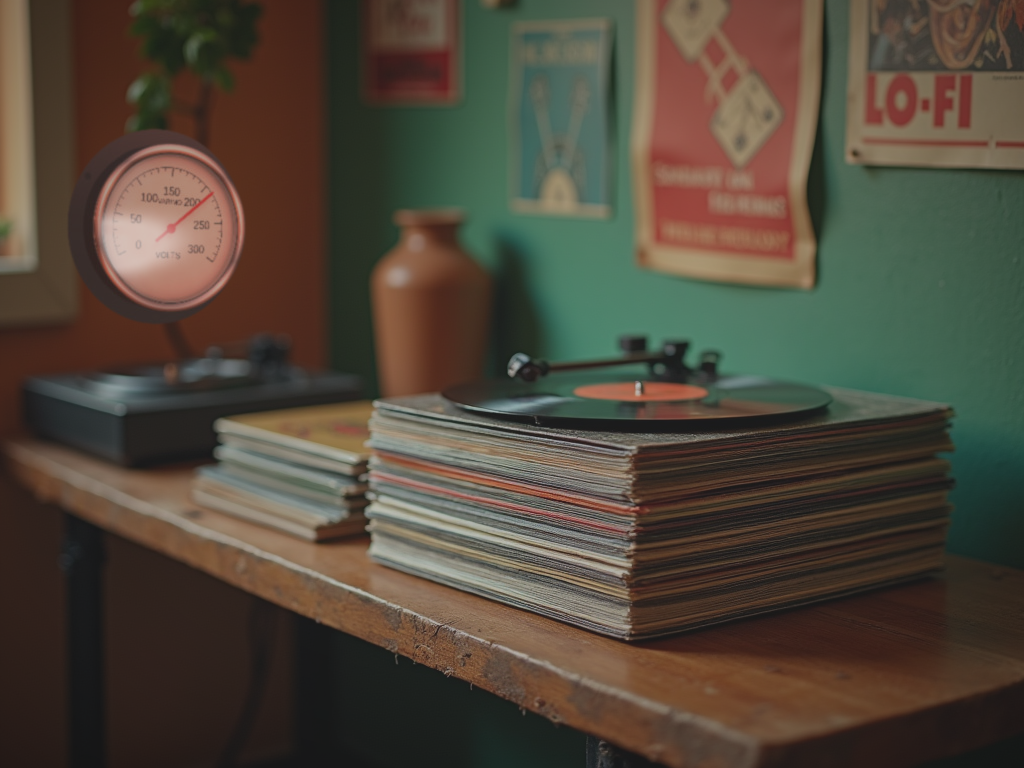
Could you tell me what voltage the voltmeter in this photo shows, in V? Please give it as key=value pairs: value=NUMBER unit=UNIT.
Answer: value=210 unit=V
